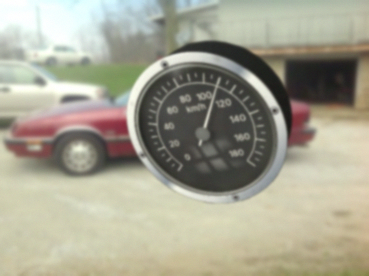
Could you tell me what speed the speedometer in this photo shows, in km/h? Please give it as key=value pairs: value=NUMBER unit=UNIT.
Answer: value=110 unit=km/h
